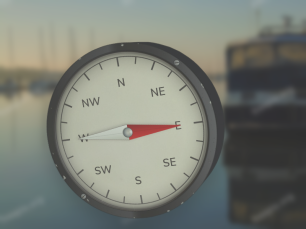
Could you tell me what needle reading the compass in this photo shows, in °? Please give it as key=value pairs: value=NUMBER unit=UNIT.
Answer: value=90 unit=°
